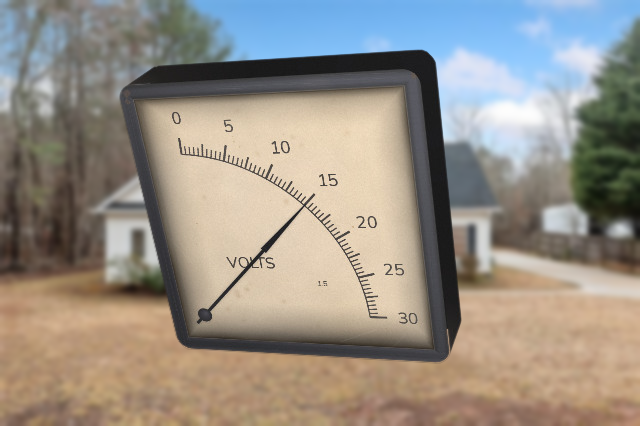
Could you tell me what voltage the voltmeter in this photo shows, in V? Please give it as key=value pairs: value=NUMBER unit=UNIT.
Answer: value=15 unit=V
